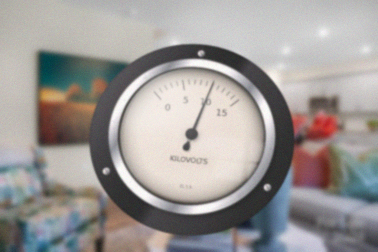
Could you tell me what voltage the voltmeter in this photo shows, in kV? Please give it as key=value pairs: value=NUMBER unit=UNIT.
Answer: value=10 unit=kV
